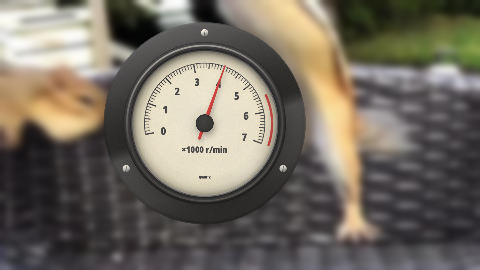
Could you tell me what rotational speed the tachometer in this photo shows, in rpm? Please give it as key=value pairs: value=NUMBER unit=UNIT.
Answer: value=4000 unit=rpm
